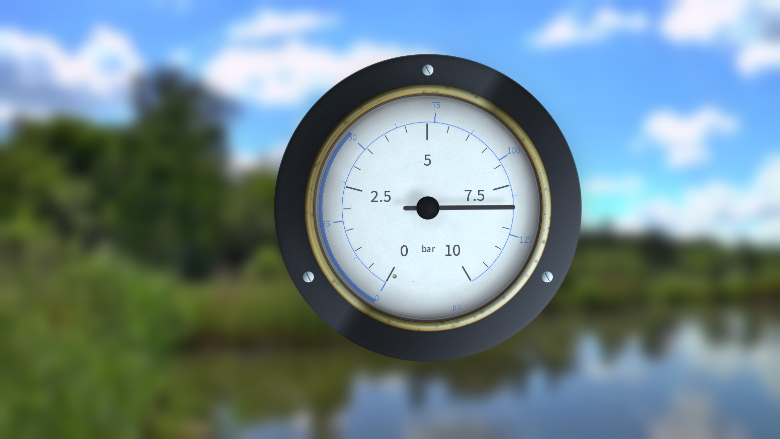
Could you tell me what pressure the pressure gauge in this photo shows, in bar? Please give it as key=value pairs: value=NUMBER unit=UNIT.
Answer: value=8 unit=bar
